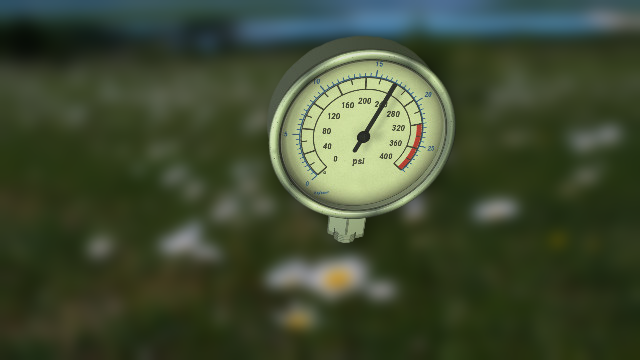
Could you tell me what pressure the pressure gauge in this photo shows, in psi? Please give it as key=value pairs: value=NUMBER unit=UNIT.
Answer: value=240 unit=psi
